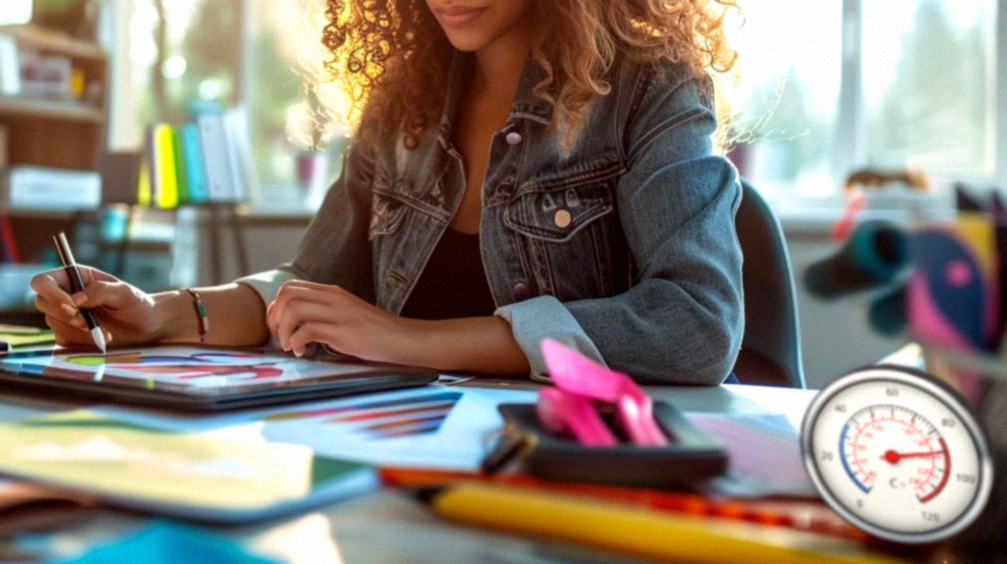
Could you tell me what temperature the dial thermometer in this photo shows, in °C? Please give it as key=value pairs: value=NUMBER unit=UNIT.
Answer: value=90 unit=°C
